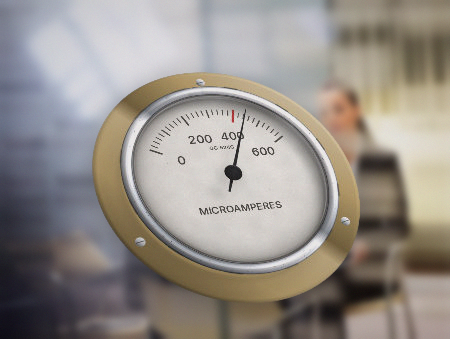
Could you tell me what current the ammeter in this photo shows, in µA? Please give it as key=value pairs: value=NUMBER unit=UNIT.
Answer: value=440 unit=µA
